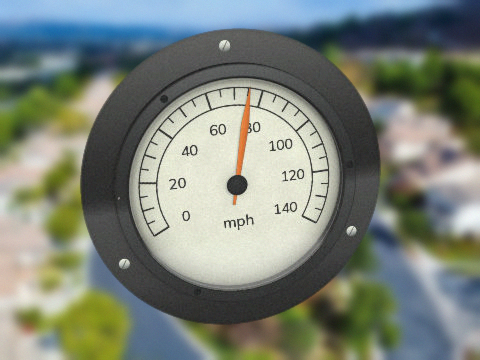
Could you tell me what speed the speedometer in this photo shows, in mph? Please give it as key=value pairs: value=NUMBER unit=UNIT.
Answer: value=75 unit=mph
